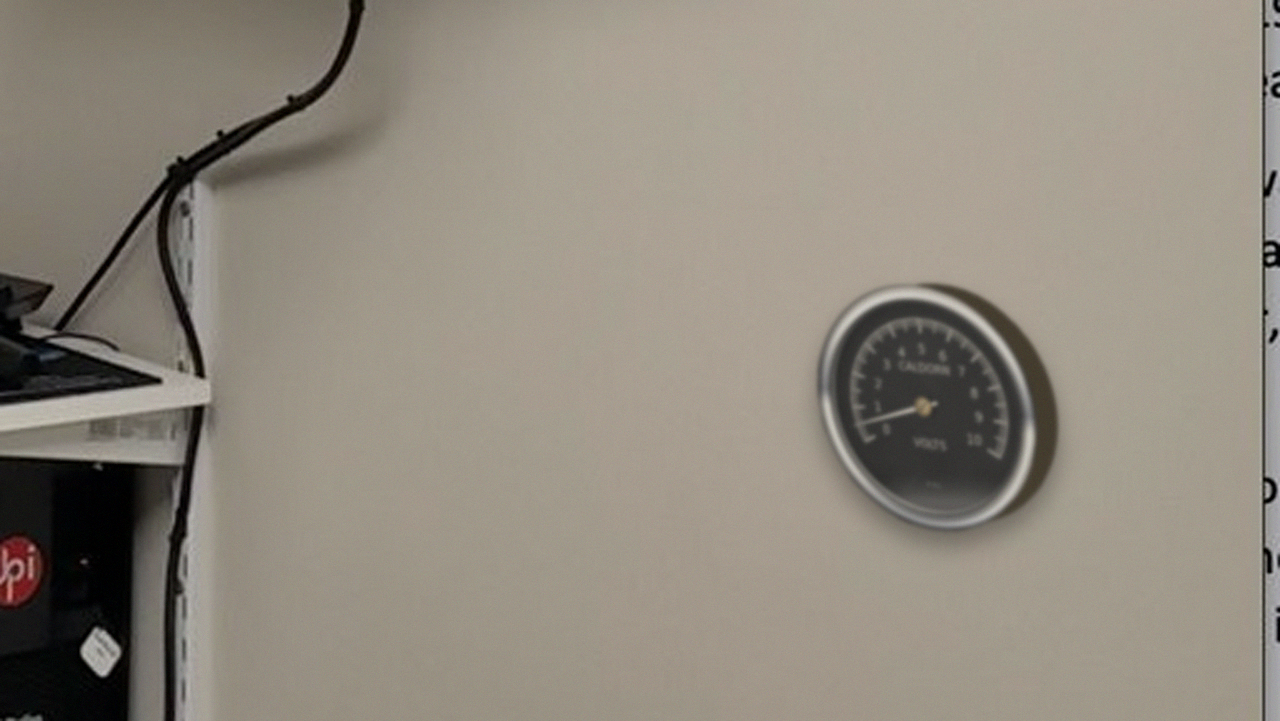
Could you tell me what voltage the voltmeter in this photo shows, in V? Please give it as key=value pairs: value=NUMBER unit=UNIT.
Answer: value=0.5 unit=V
